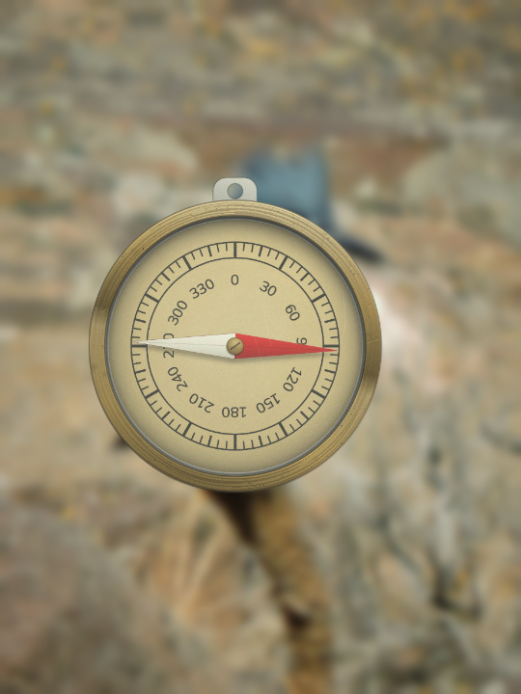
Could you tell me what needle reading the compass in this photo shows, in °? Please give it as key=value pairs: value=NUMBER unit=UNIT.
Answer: value=92.5 unit=°
